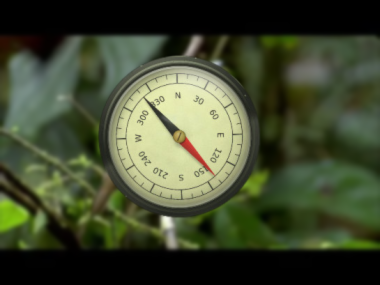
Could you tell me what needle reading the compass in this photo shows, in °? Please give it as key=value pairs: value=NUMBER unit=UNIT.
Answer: value=140 unit=°
